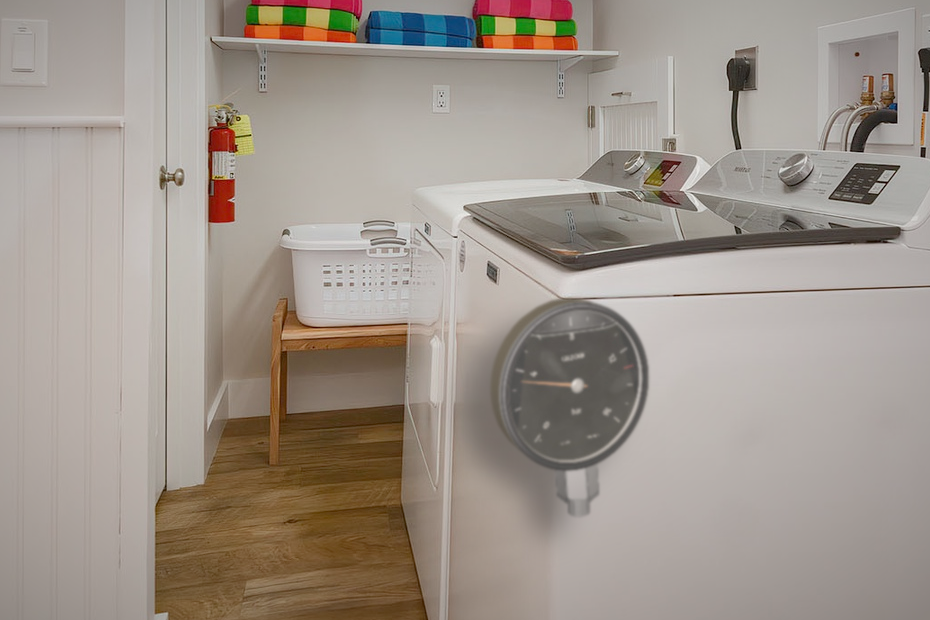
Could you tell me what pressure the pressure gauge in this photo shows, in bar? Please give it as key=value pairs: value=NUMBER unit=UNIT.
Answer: value=3.5 unit=bar
